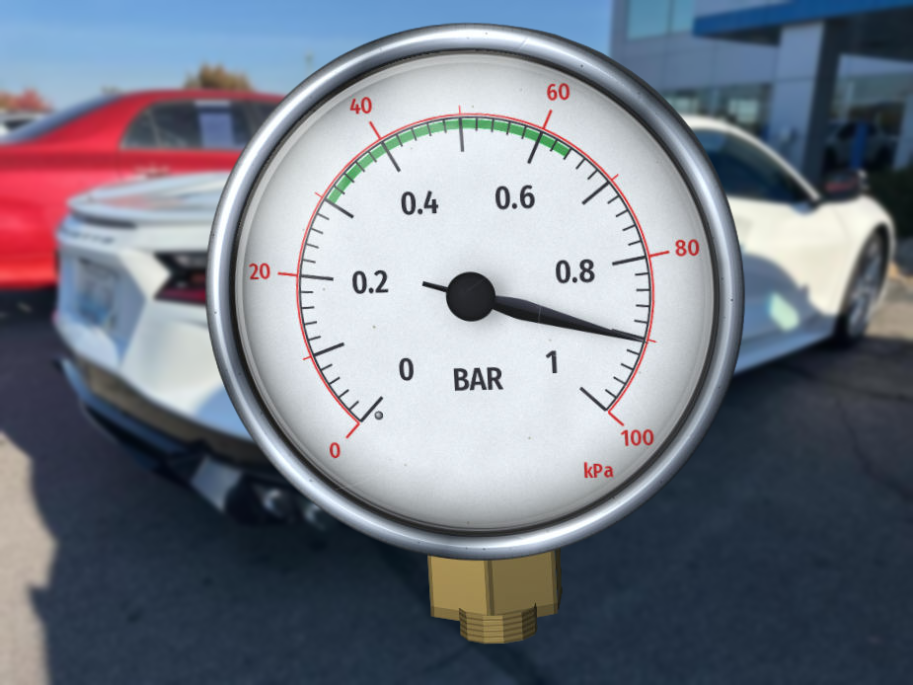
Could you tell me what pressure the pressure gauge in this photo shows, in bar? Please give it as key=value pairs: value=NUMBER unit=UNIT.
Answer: value=0.9 unit=bar
